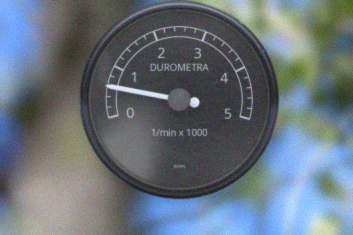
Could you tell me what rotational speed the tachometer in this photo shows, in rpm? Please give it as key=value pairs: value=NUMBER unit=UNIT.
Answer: value=600 unit=rpm
